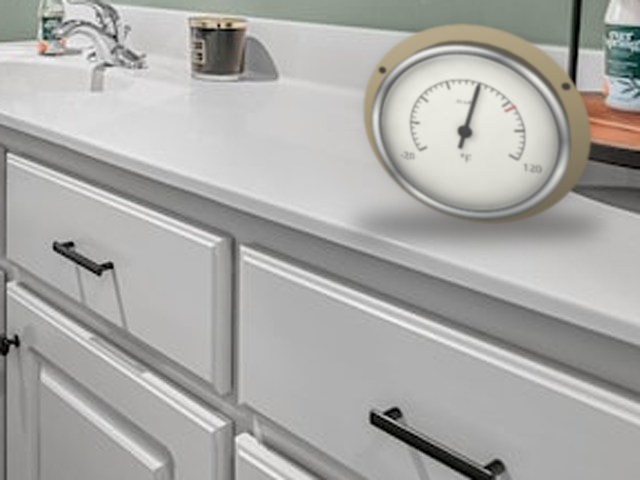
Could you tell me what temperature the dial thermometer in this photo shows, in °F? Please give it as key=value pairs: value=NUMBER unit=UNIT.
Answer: value=60 unit=°F
